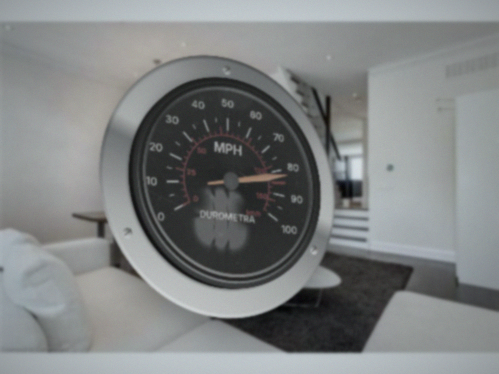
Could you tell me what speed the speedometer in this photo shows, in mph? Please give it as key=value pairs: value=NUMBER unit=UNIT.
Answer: value=82.5 unit=mph
